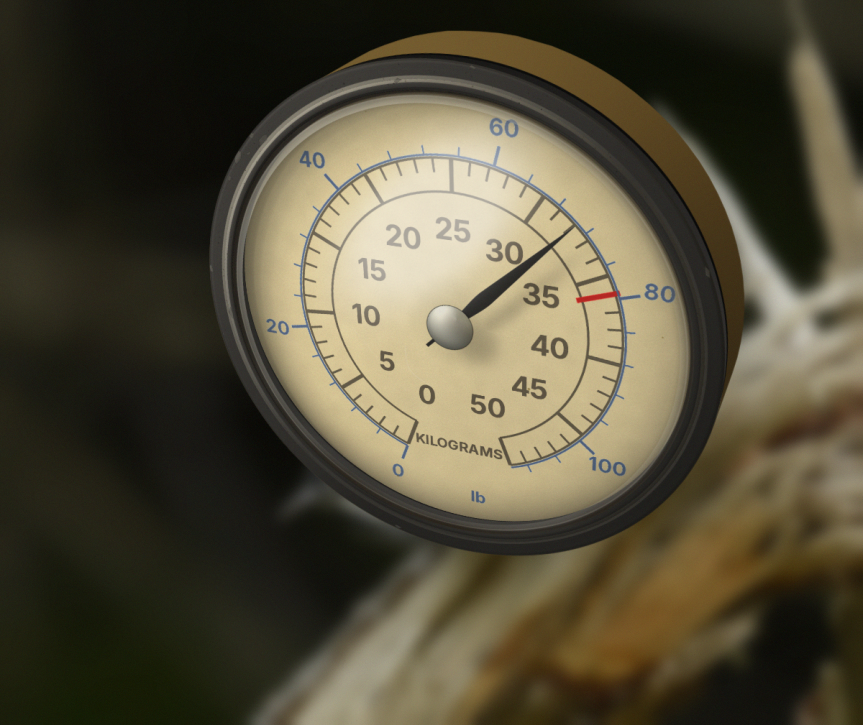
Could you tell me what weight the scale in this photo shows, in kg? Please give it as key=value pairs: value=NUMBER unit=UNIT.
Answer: value=32 unit=kg
